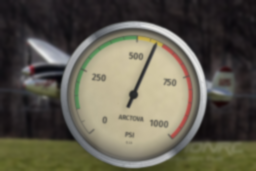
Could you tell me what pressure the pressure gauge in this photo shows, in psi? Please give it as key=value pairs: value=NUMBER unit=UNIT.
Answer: value=575 unit=psi
